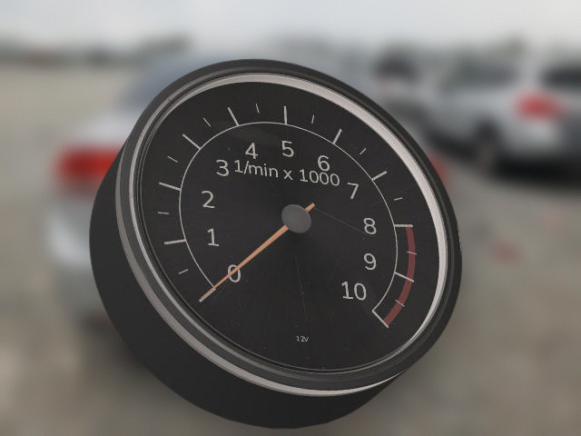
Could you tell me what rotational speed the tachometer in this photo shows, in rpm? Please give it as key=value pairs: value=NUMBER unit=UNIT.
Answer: value=0 unit=rpm
